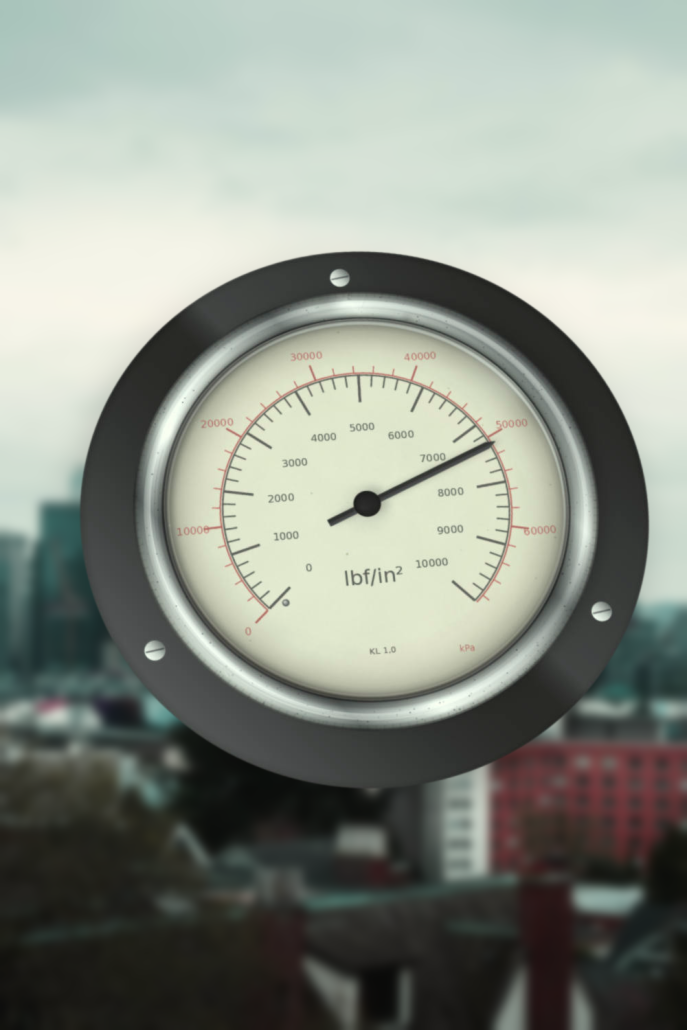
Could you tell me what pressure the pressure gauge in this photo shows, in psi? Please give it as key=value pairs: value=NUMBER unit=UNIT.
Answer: value=7400 unit=psi
